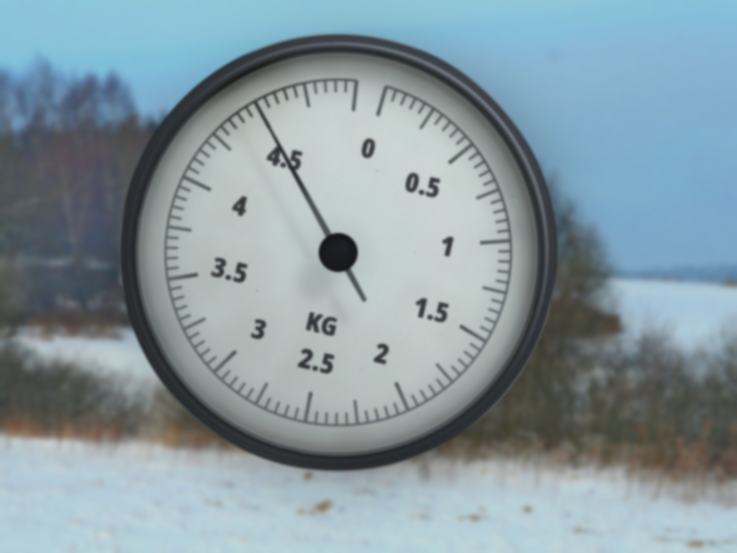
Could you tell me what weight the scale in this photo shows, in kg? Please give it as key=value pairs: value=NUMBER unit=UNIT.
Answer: value=4.5 unit=kg
